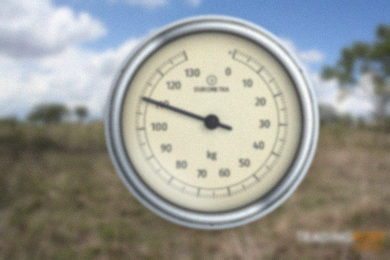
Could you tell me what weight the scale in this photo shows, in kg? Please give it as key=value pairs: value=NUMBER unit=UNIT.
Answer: value=110 unit=kg
